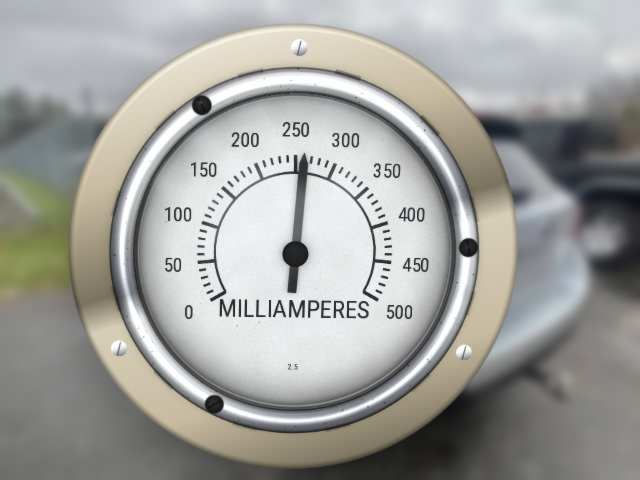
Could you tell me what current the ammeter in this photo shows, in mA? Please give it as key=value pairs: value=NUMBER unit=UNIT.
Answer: value=260 unit=mA
